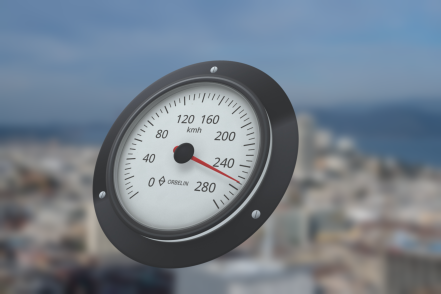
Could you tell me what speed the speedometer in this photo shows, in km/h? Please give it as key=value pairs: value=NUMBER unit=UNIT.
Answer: value=255 unit=km/h
